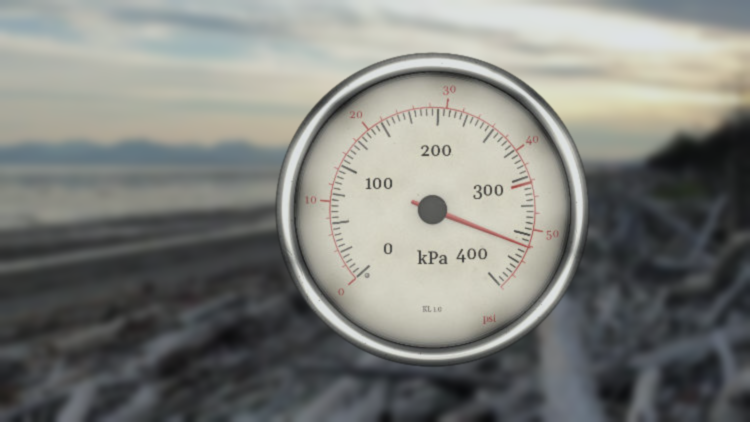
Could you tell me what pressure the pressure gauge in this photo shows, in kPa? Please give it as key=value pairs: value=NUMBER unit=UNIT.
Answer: value=360 unit=kPa
